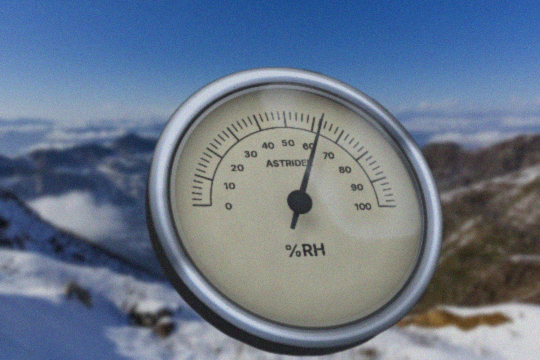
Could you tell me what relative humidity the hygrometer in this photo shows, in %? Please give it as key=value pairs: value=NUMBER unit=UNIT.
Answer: value=62 unit=%
